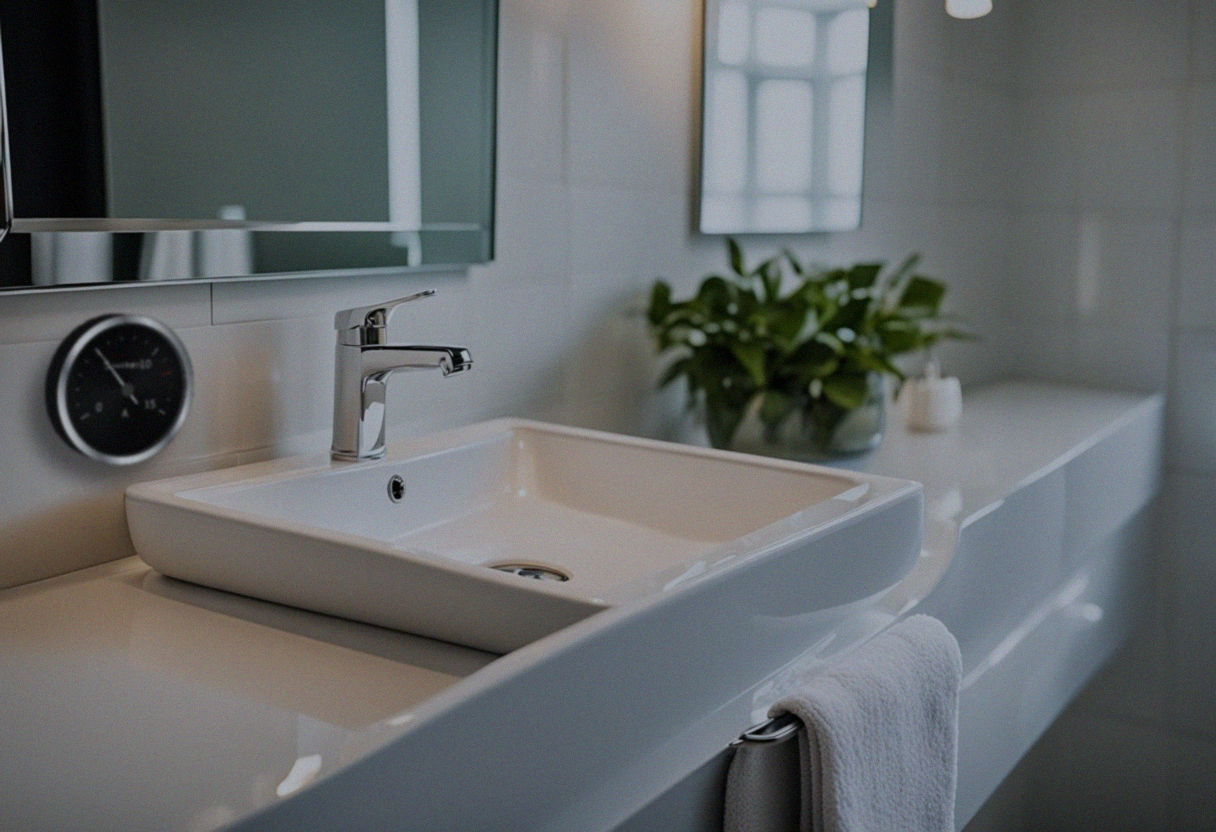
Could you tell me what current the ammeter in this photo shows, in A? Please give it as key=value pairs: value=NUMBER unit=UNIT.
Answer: value=5 unit=A
